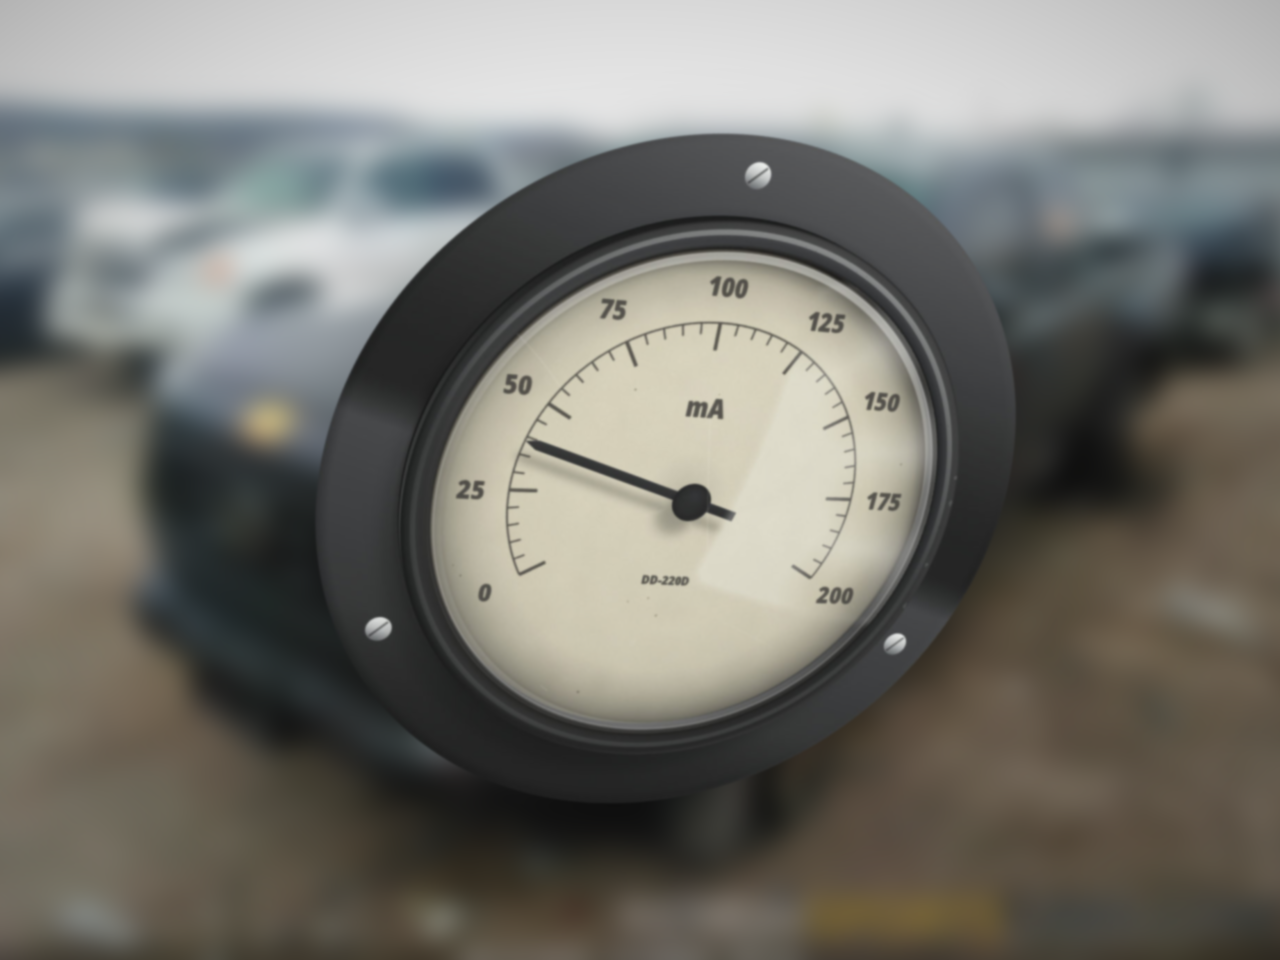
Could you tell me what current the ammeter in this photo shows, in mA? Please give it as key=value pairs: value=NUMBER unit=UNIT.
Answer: value=40 unit=mA
